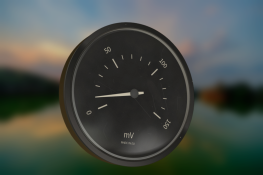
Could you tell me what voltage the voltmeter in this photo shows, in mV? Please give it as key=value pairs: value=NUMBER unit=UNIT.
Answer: value=10 unit=mV
